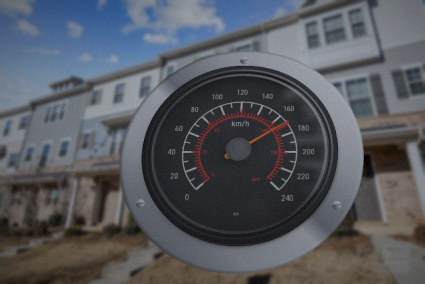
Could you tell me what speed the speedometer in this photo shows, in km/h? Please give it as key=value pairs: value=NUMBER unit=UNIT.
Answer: value=170 unit=km/h
